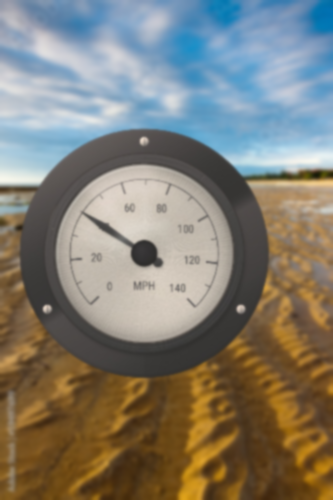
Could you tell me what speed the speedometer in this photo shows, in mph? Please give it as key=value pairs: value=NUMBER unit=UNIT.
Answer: value=40 unit=mph
